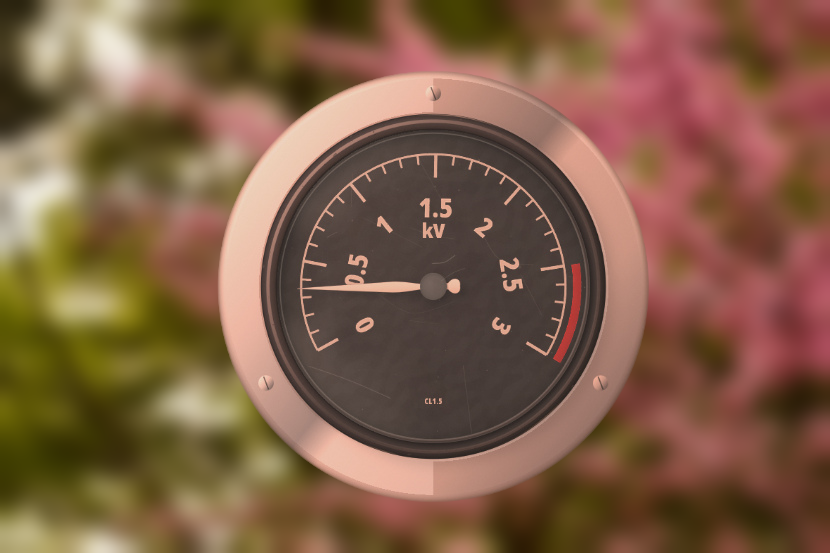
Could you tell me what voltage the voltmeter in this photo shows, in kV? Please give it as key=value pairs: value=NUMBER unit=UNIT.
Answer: value=0.35 unit=kV
